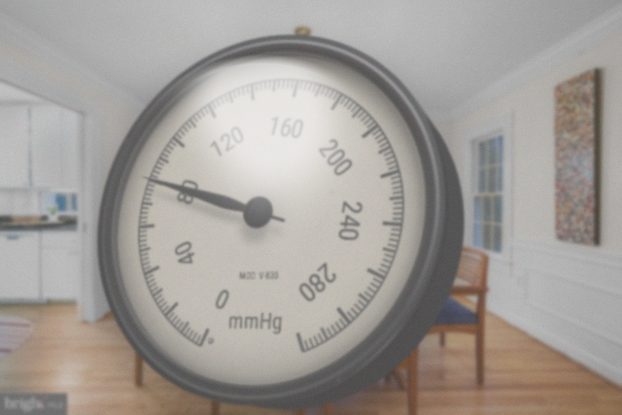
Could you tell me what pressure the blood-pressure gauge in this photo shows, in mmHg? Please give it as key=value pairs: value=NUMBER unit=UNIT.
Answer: value=80 unit=mmHg
